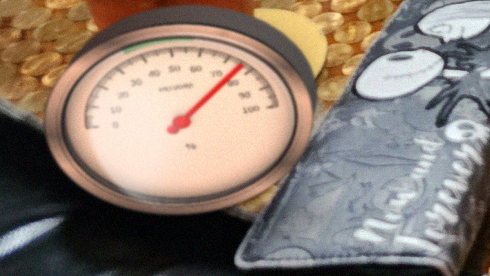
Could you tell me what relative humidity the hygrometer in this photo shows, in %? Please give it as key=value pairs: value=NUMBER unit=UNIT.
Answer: value=75 unit=%
